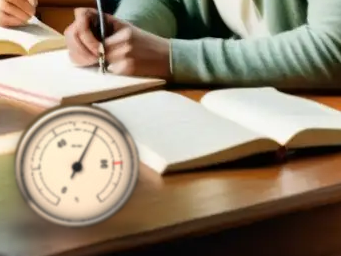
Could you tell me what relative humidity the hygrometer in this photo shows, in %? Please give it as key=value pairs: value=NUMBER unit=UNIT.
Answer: value=60 unit=%
